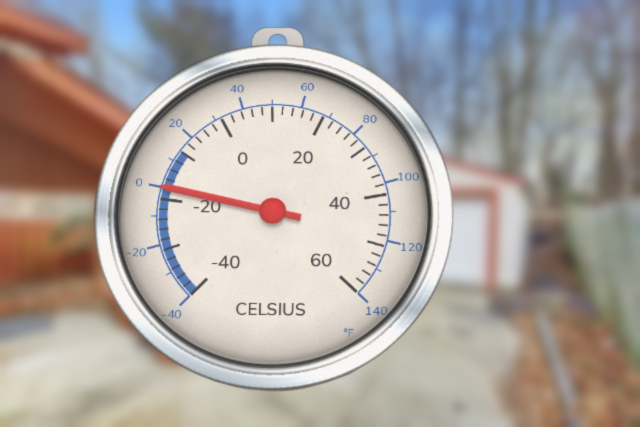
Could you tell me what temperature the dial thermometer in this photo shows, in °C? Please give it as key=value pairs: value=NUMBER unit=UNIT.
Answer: value=-18 unit=°C
